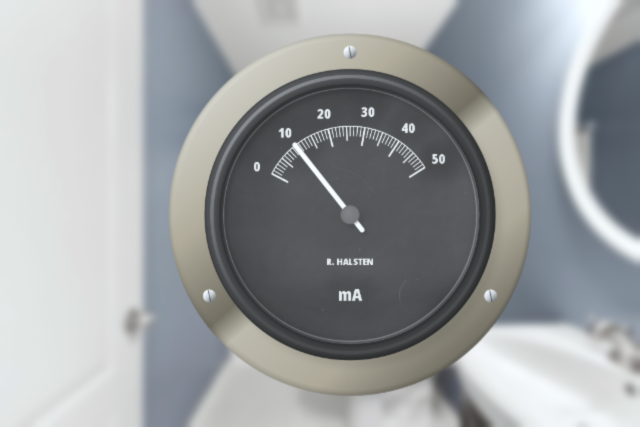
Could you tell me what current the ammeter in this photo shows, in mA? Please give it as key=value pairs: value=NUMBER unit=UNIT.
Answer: value=10 unit=mA
